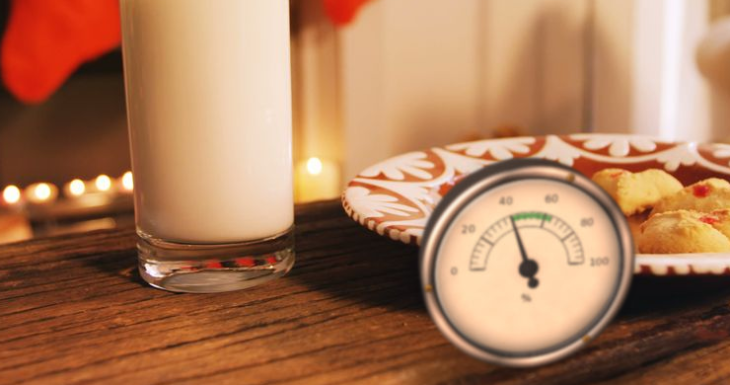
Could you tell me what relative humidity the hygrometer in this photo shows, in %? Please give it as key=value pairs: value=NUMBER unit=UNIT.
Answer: value=40 unit=%
